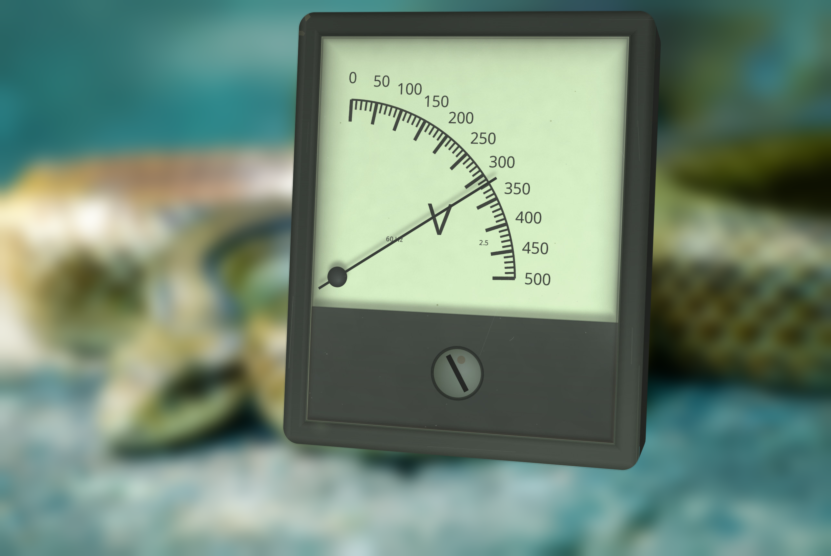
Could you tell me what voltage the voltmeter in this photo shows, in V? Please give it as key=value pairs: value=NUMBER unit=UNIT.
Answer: value=320 unit=V
